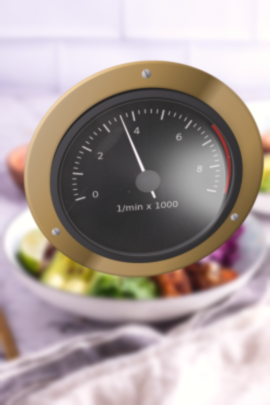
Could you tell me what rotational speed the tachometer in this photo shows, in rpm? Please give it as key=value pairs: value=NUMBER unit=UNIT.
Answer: value=3600 unit=rpm
